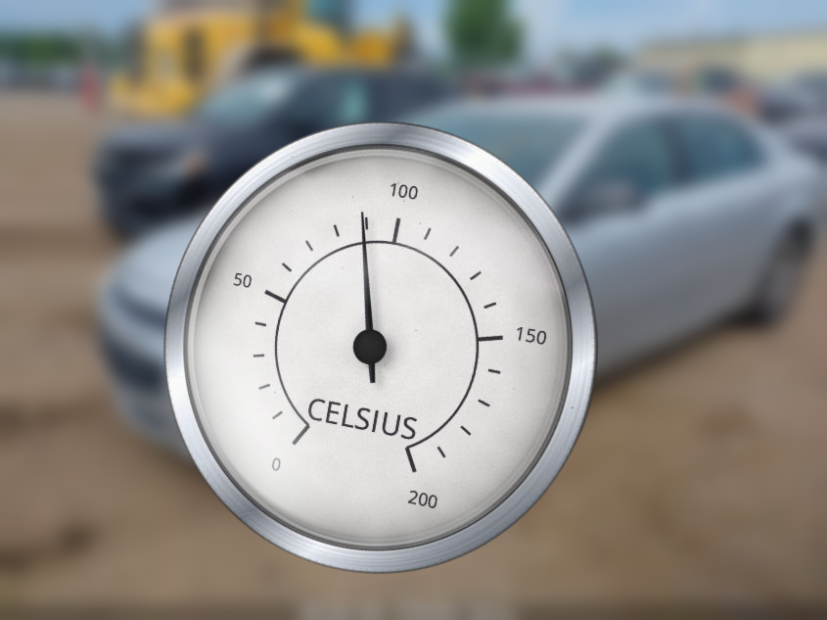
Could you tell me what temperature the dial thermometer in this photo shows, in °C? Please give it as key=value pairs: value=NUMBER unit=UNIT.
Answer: value=90 unit=°C
